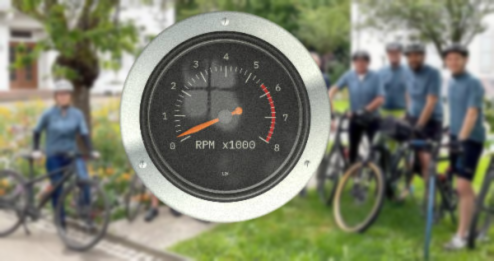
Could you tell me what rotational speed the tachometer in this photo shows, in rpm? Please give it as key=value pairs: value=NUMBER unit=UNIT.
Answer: value=200 unit=rpm
